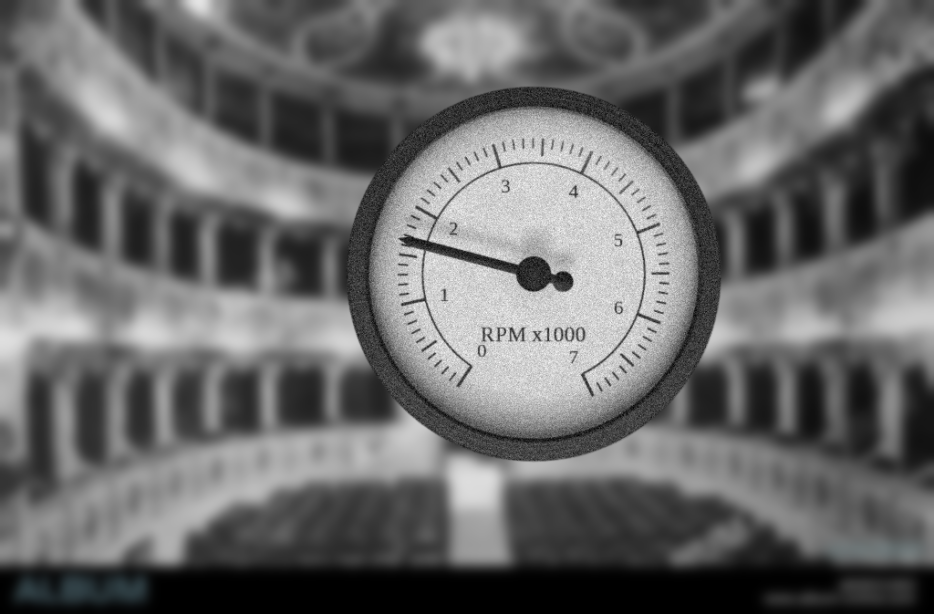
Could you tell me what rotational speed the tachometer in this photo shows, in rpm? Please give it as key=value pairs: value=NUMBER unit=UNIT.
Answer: value=1650 unit=rpm
